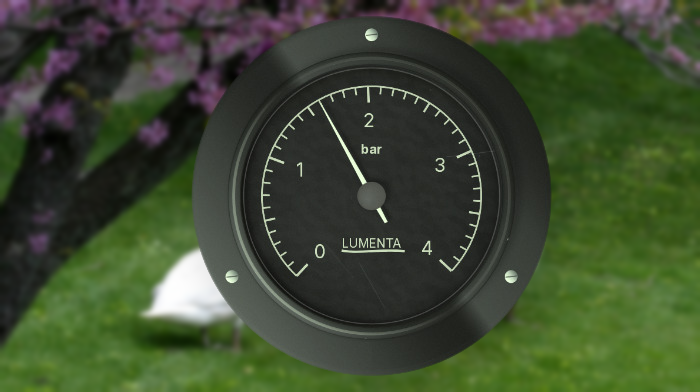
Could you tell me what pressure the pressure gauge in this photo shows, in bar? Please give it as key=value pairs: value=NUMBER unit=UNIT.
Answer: value=1.6 unit=bar
